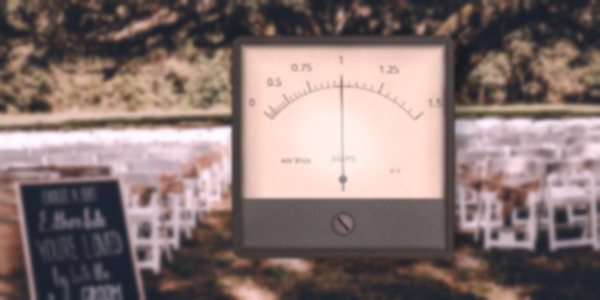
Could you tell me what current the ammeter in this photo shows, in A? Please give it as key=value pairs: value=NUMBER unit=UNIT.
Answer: value=1 unit=A
